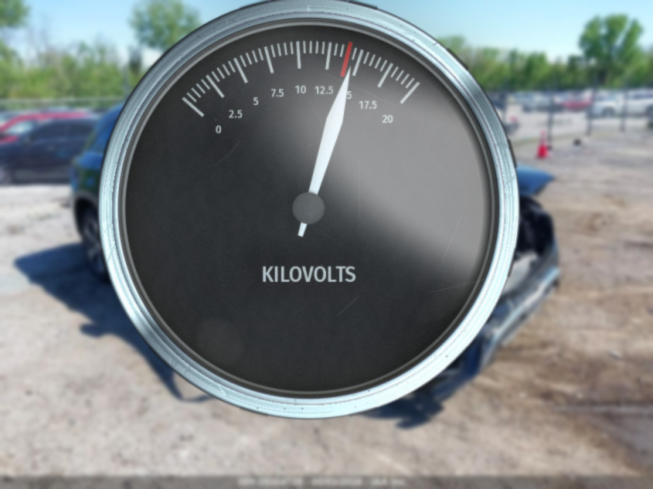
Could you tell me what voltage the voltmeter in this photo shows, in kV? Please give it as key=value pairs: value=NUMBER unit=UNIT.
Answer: value=14.5 unit=kV
